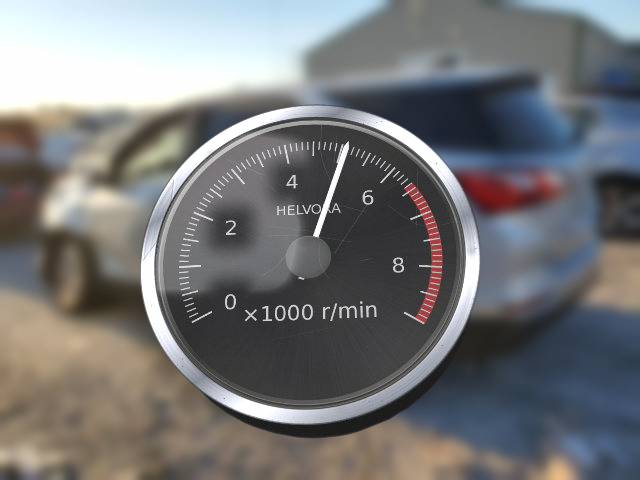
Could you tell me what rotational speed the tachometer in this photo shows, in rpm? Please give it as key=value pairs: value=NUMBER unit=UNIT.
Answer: value=5100 unit=rpm
